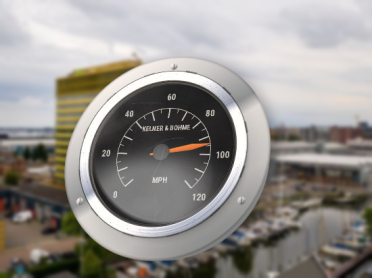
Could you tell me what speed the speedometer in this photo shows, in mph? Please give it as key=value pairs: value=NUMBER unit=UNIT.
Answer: value=95 unit=mph
